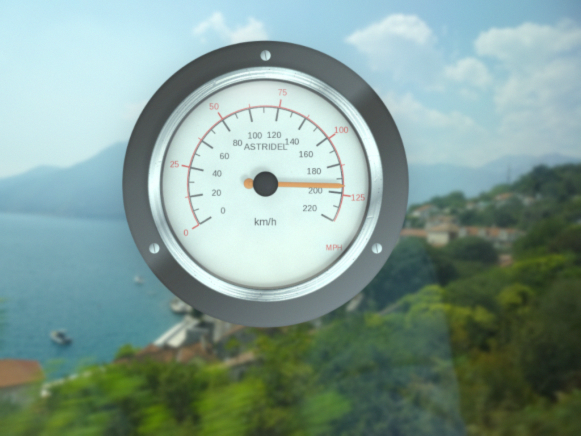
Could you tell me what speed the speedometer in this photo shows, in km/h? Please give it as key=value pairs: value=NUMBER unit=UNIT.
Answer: value=195 unit=km/h
